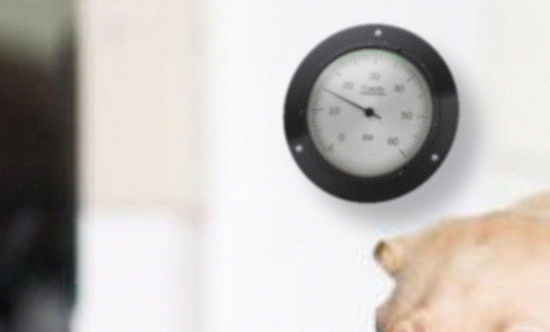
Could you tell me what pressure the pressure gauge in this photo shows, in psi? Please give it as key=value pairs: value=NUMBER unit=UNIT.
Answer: value=15 unit=psi
